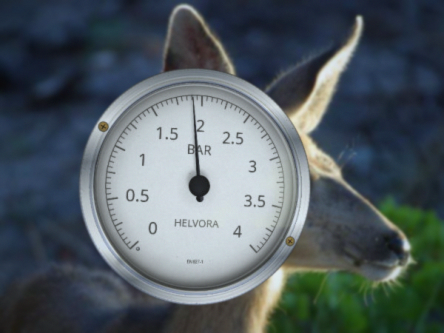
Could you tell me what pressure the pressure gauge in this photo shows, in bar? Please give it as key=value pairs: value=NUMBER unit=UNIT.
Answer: value=1.9 unit=bar
